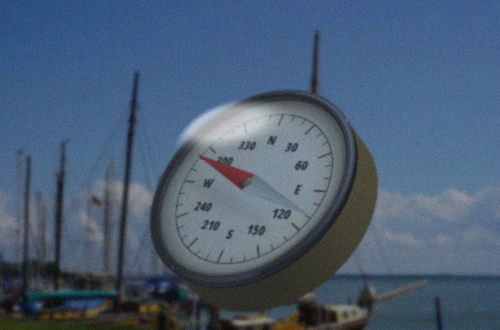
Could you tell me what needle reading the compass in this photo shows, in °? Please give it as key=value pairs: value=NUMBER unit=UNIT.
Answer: value=290 unit=°
